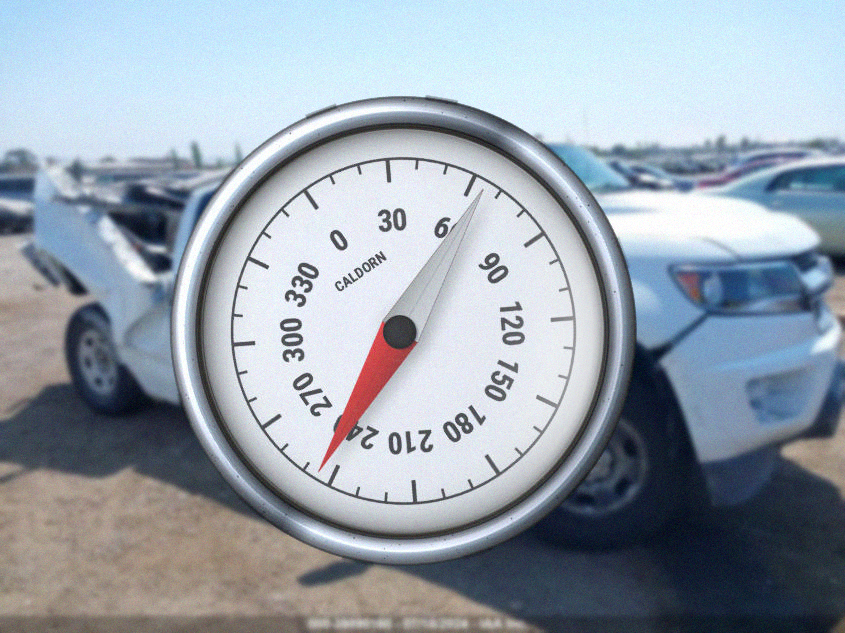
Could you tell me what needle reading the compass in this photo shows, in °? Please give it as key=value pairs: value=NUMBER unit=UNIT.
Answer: value=245 unit=°
